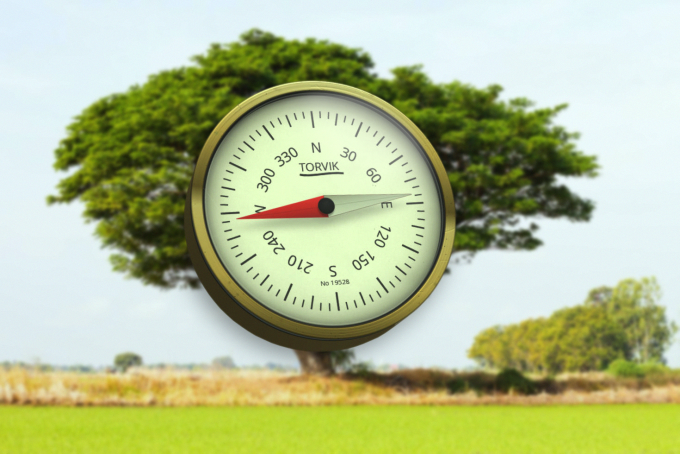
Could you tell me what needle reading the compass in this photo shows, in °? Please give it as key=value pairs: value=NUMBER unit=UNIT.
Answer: value=265 unit=°
